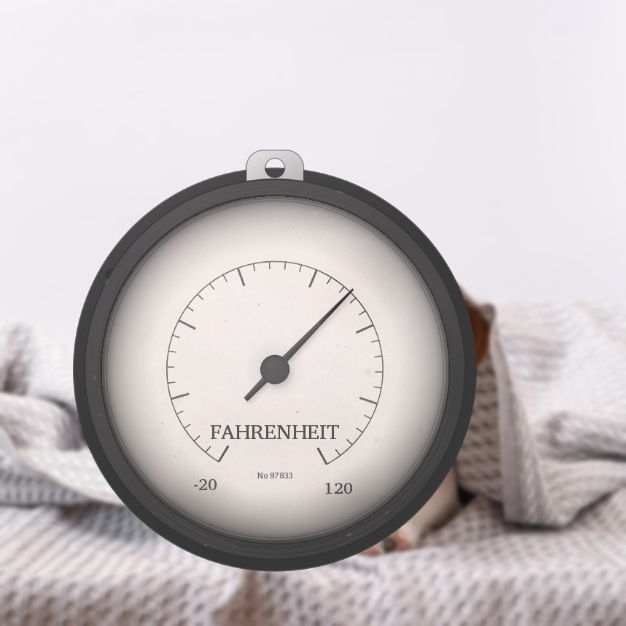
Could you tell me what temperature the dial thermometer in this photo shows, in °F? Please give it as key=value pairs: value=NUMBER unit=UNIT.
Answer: value=70 unit=°F
